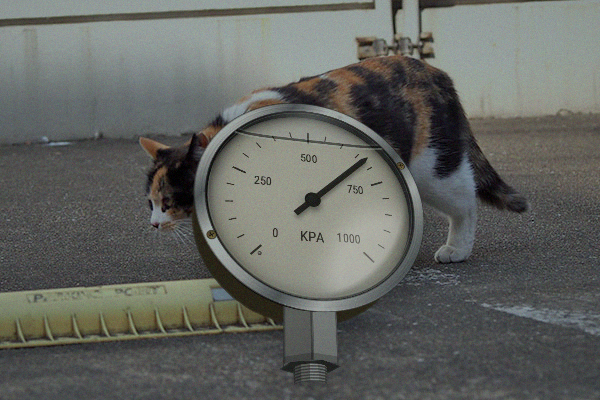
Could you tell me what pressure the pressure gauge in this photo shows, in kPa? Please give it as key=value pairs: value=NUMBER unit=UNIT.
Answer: value=675 unit=kPa
